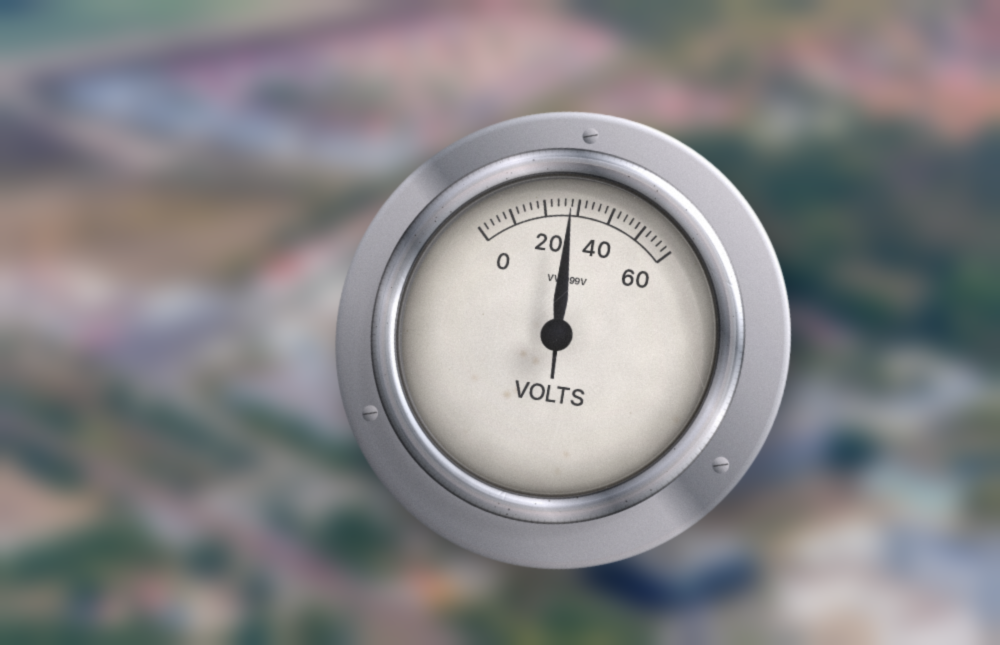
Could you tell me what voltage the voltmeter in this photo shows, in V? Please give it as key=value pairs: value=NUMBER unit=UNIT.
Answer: value=28 unit=V
